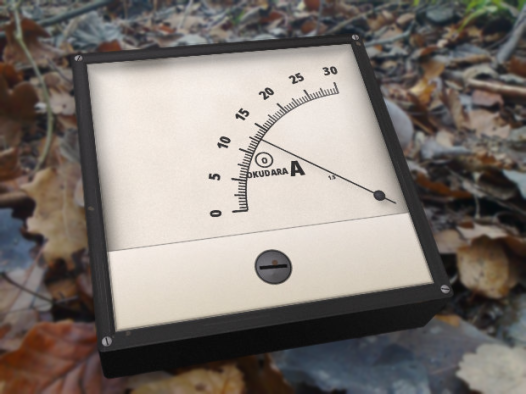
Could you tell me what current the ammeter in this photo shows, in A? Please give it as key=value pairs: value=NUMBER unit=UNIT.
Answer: value=12.5 unit=A
